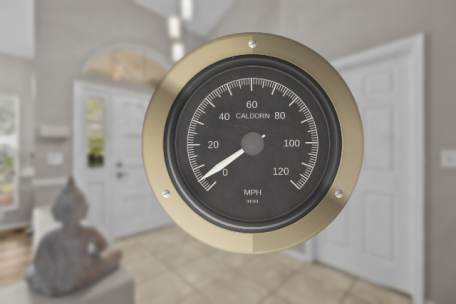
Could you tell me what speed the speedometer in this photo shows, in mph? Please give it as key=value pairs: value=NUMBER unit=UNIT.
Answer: value=5 unit=mph
